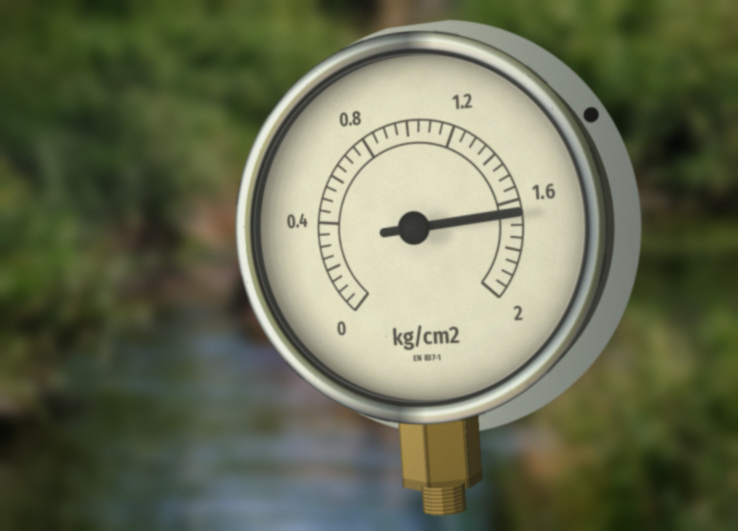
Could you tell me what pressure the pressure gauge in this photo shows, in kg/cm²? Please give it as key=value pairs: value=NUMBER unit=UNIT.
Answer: value=1.65 unit=kg/cm²
